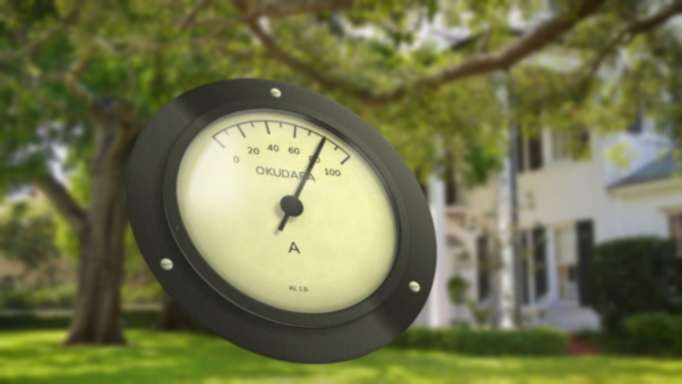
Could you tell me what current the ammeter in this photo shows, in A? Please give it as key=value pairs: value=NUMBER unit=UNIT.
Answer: value=80 unit=A
